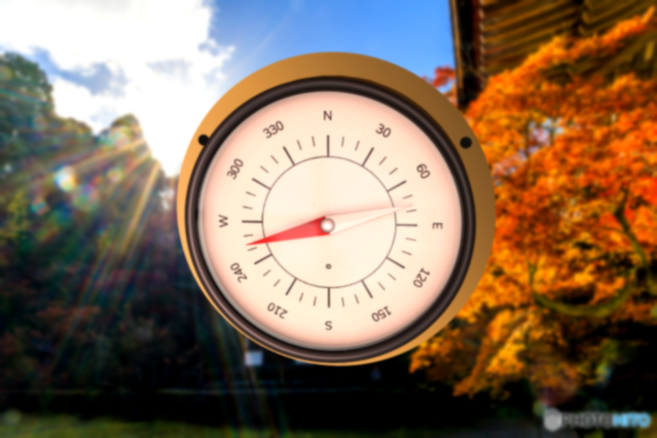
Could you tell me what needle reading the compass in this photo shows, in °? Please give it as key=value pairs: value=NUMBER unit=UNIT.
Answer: value=255 unit=°
